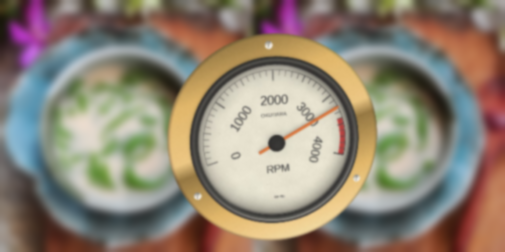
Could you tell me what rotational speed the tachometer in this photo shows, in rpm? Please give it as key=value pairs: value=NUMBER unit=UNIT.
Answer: value=3200 unit=rpm
